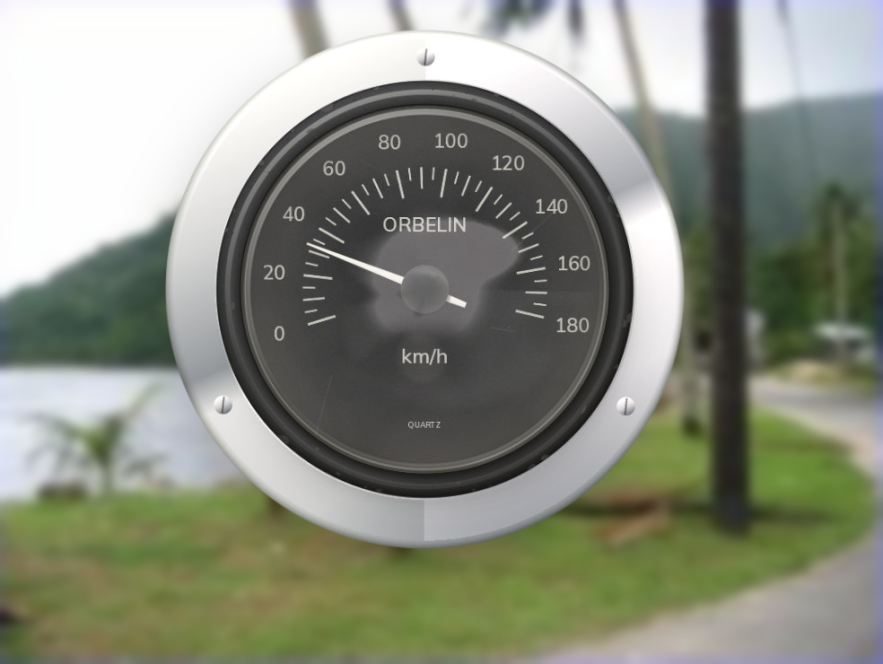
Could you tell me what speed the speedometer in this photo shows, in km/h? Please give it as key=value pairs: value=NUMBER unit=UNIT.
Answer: value=32.5 unit=km/h
